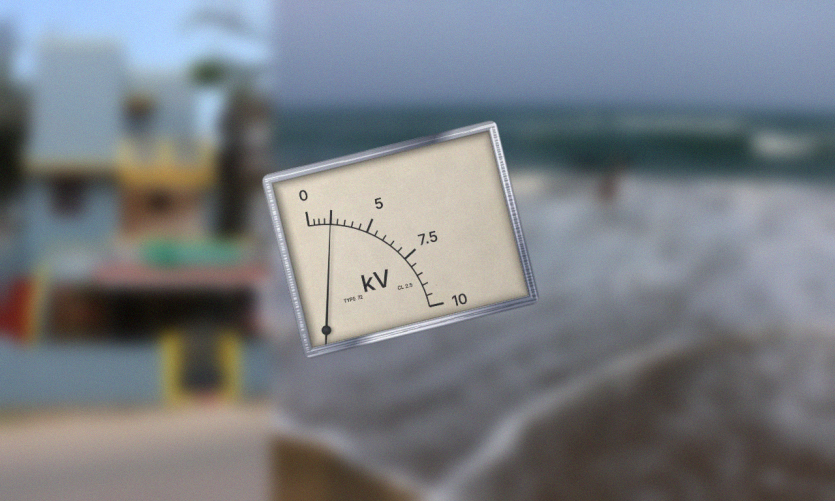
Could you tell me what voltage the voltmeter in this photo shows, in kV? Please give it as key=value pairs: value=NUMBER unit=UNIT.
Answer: value=2.5 unit=kV
